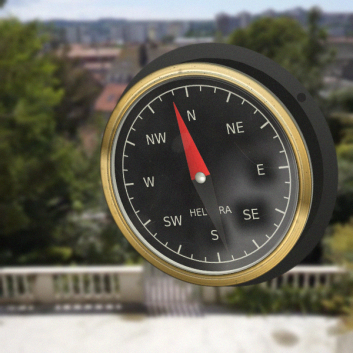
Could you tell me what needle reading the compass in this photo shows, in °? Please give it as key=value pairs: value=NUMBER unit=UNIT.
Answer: value=350 unit=°
